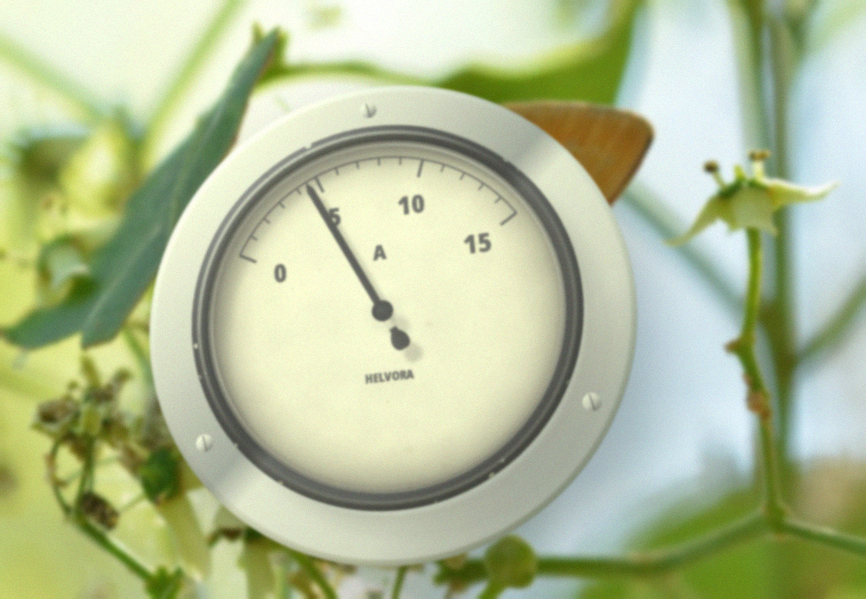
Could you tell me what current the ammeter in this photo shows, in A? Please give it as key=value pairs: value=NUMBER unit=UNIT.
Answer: value=4.5 unit=A
